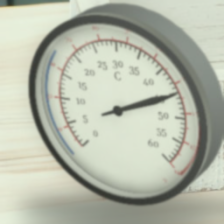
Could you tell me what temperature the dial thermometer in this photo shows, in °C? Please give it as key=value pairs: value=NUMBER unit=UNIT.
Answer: value=45 unit=°C
